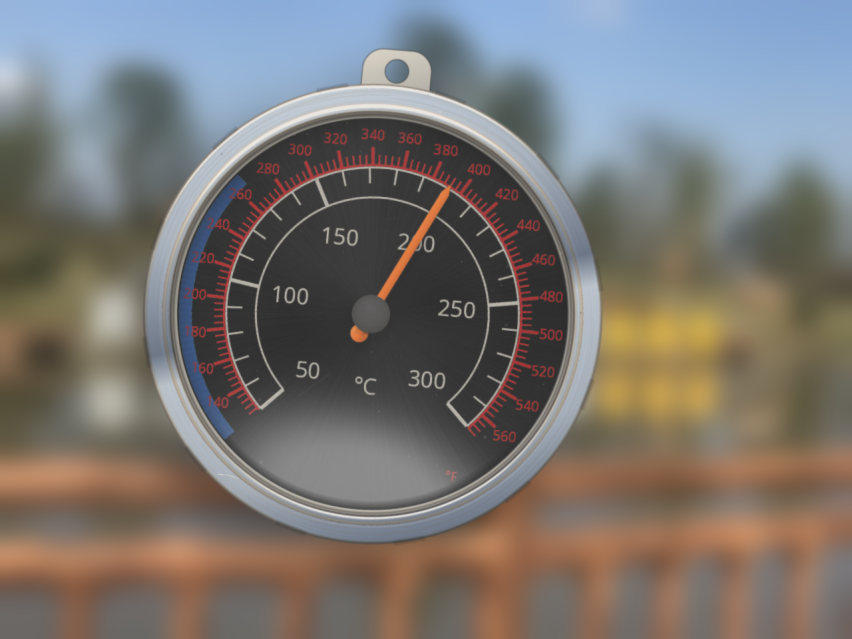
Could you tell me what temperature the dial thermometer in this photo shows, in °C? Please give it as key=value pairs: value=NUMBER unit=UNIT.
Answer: value=200 unit=°C
